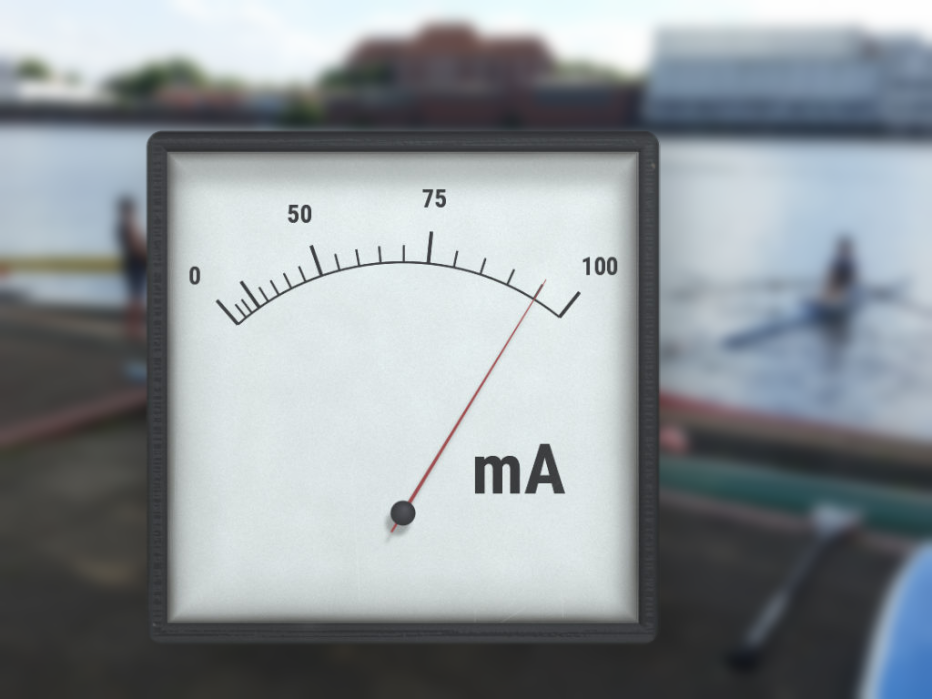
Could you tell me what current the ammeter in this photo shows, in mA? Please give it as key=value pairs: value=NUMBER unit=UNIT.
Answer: value=95 unit=mA
